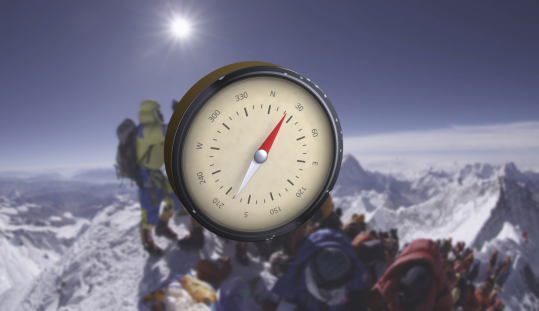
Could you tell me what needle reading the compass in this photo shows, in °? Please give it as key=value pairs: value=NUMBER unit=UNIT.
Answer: value=20 unit=°
